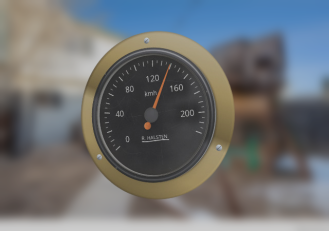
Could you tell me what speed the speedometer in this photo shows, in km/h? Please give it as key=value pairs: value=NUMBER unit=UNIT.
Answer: value=140 unit=km/h
